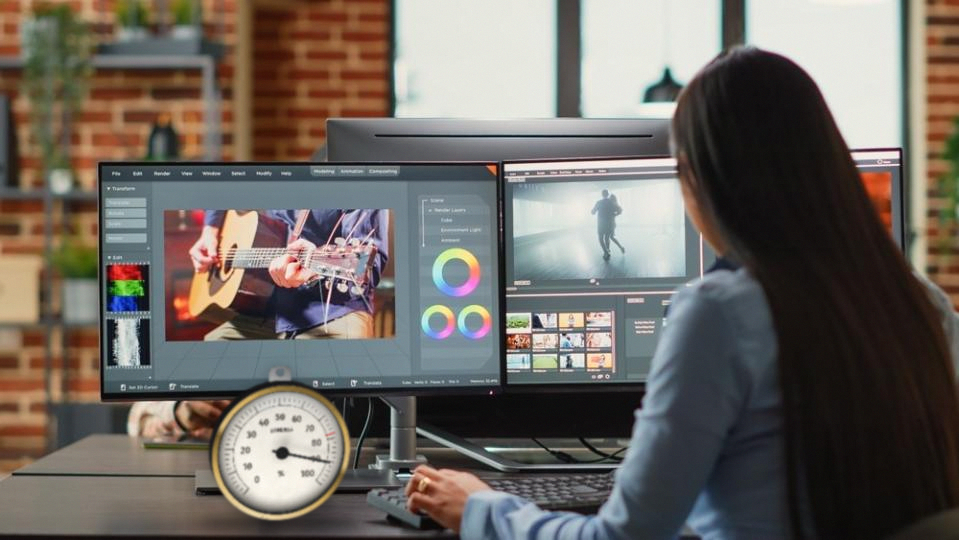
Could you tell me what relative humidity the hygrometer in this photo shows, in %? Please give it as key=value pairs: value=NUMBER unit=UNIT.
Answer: value=90 unit=%
